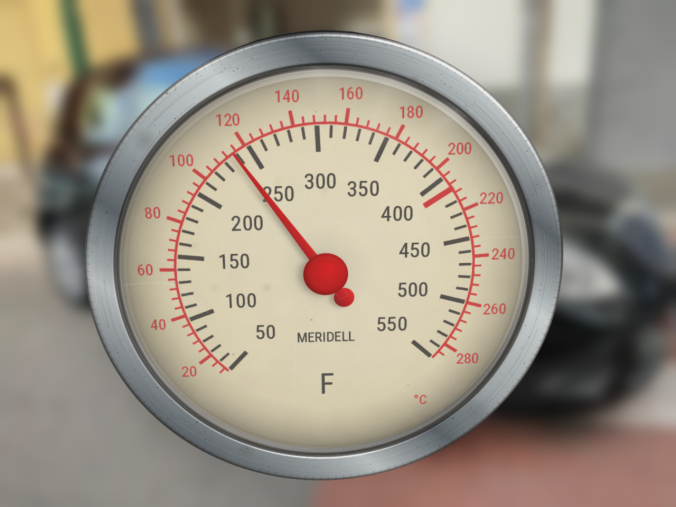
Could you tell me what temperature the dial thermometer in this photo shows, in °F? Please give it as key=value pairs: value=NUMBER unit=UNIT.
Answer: value=240 unit=°F
